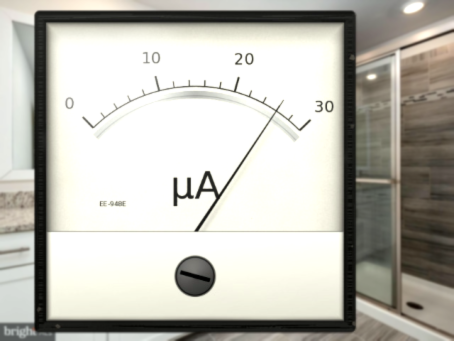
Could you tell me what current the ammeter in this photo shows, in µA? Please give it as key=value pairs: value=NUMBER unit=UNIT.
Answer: value=26 unit=µA
